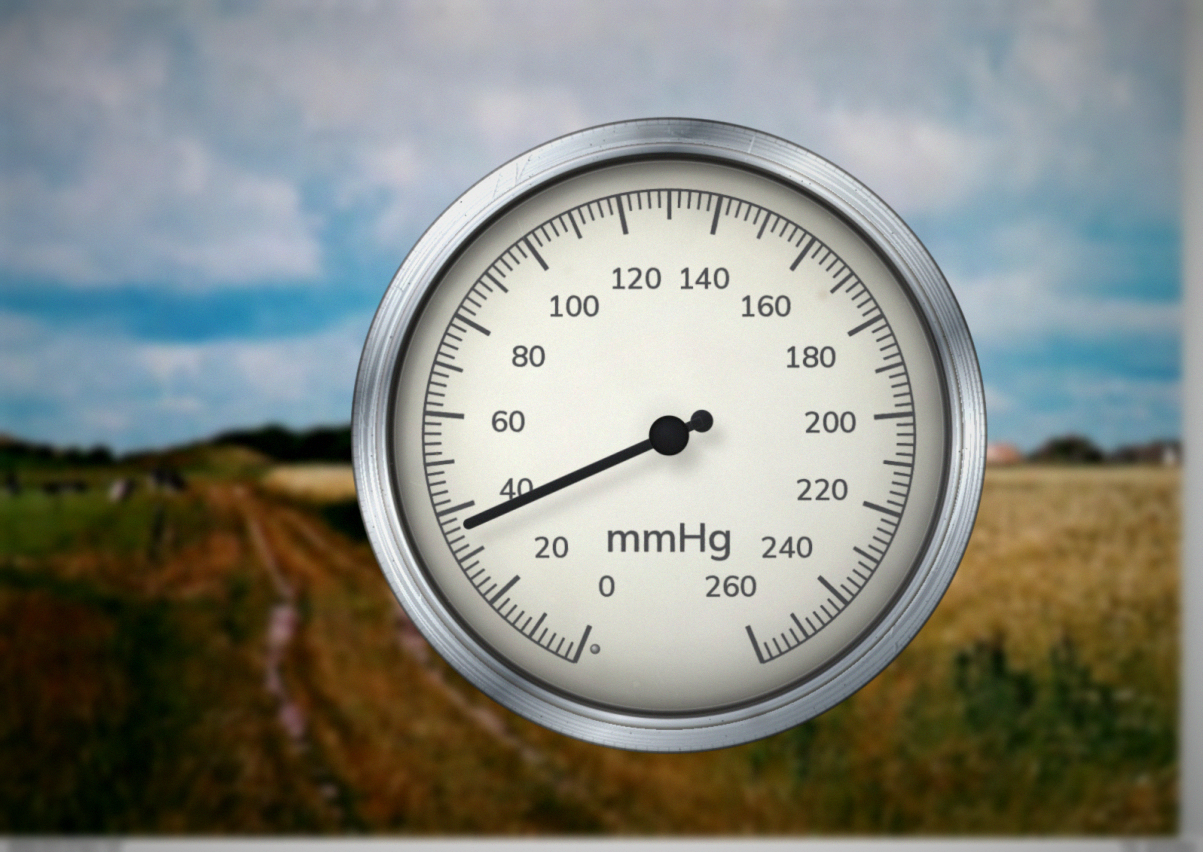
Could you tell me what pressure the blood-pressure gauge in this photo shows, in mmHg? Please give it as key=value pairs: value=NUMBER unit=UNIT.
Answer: value=36 unit=mmHg
